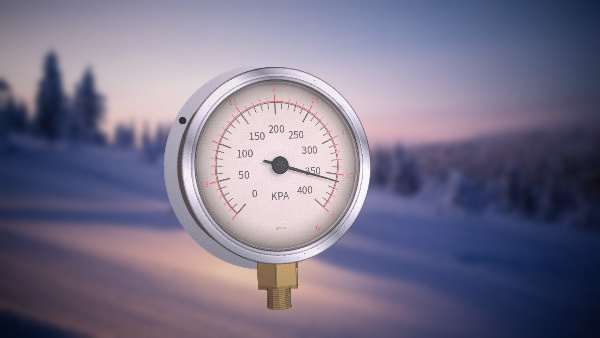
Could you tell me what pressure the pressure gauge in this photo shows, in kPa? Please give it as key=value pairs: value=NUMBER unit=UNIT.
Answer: value=360 unit=kPa
